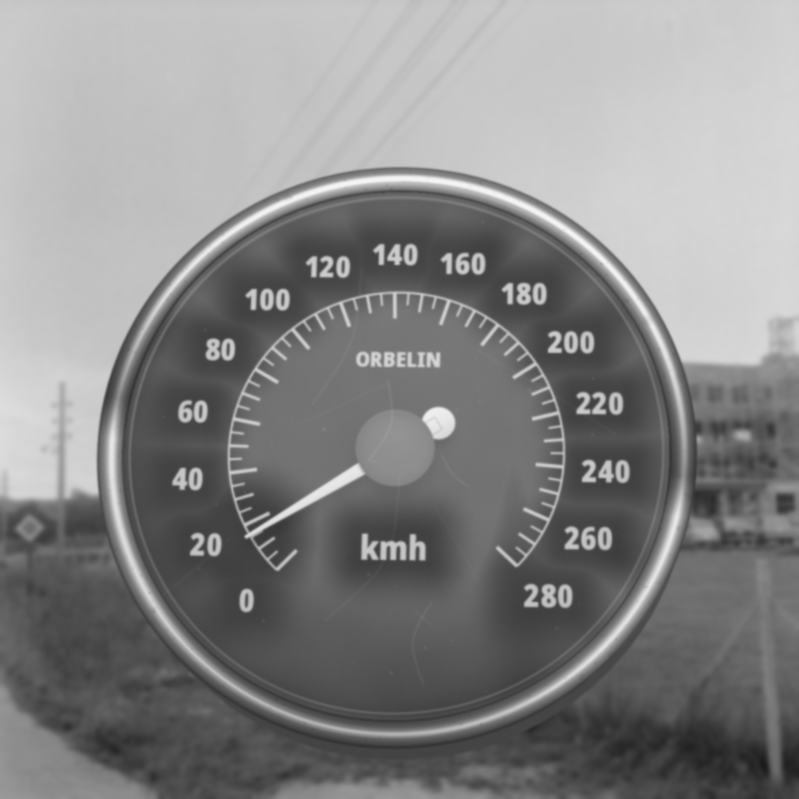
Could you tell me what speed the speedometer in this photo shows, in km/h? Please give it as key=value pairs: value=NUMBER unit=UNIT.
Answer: value=15 unit=km/h
